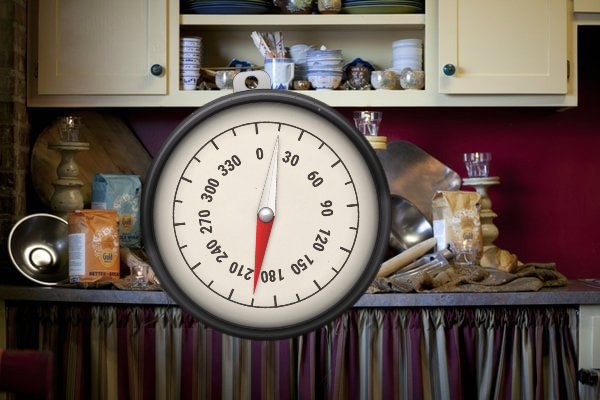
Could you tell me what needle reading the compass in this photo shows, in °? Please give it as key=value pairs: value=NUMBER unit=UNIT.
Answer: value=195 unit=°
